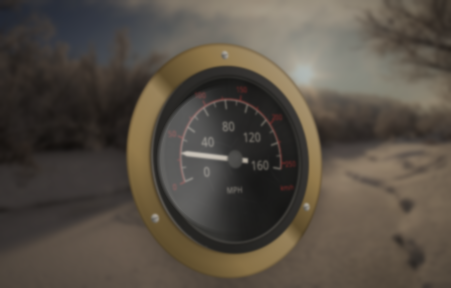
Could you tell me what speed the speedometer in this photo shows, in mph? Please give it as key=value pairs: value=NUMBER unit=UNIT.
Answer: value=20 unit=mph
